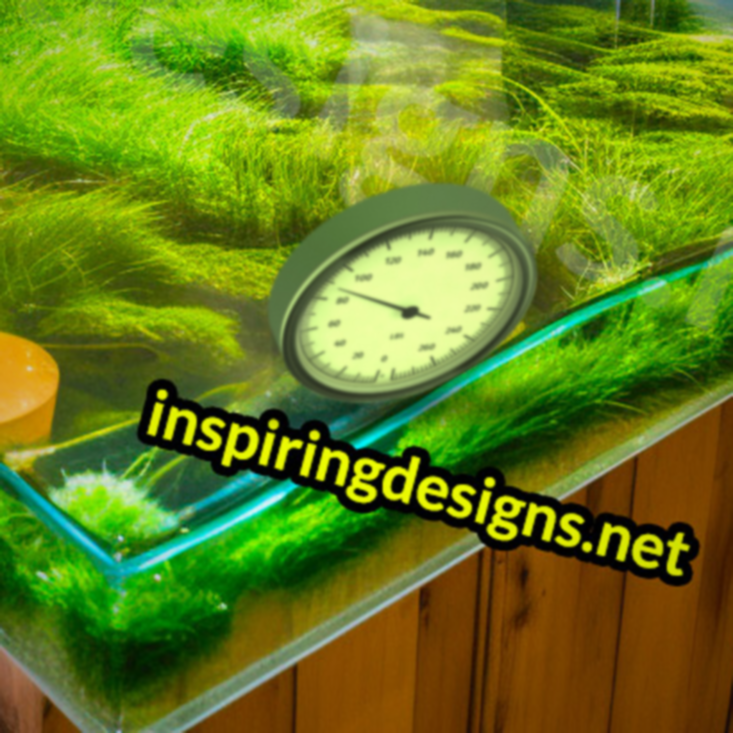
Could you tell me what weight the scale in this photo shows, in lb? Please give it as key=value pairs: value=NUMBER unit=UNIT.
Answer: value=90 unit=lb
